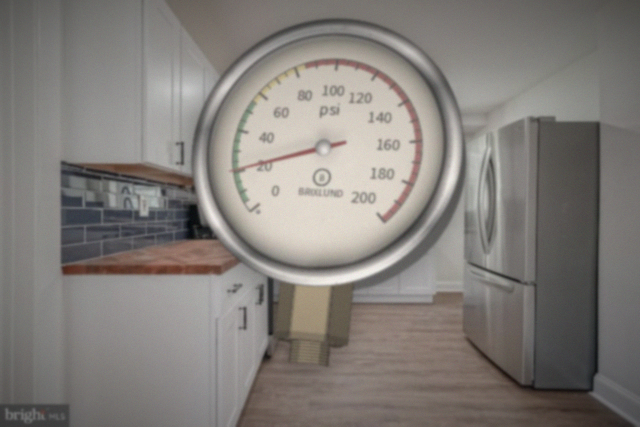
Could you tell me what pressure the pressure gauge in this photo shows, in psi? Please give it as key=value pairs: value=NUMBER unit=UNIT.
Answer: value=20 unit=psi
